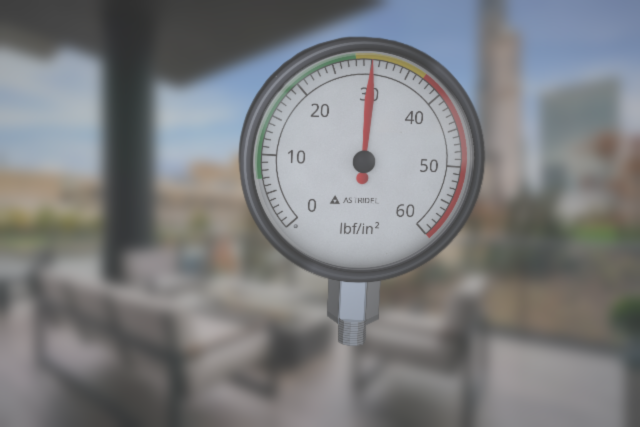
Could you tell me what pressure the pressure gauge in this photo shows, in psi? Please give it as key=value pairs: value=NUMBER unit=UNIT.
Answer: value=30 unit=psi
